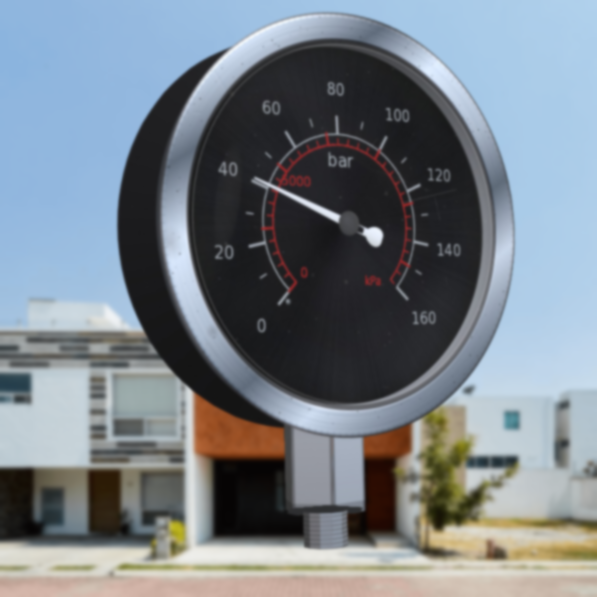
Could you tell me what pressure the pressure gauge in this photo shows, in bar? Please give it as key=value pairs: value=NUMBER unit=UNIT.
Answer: value=40 unit=bar
